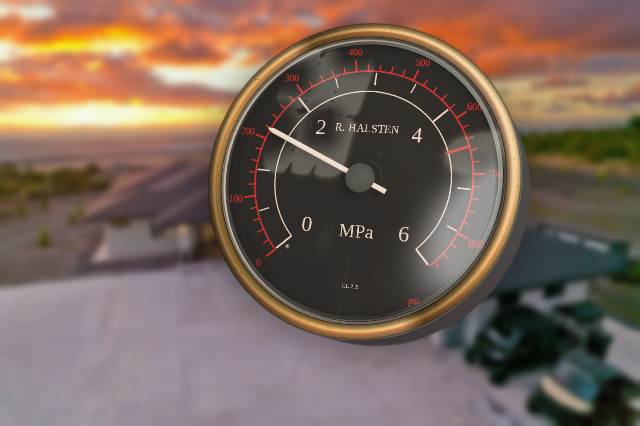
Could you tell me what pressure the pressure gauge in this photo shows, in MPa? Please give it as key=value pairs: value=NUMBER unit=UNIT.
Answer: value=1.5 unit=MPa
